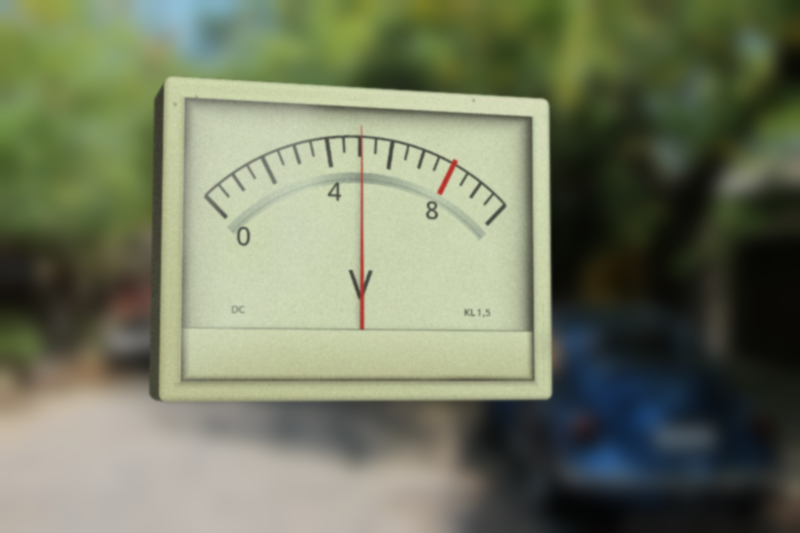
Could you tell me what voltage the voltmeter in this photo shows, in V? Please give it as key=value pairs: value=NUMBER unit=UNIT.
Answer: value=5 unit=V
